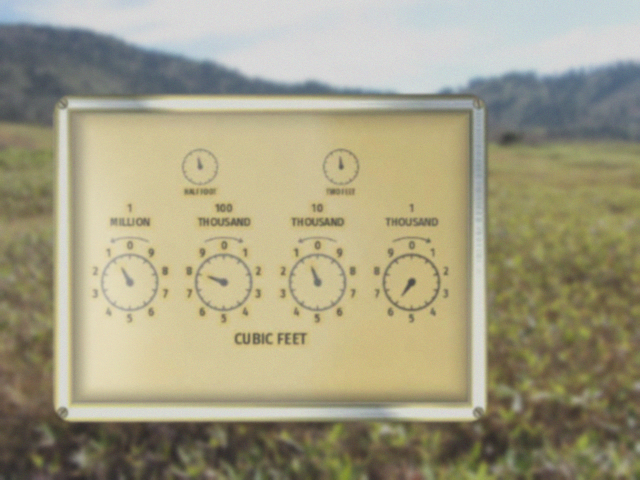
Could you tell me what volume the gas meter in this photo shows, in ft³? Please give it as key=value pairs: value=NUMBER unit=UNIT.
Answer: value=80600 unit=ft³
